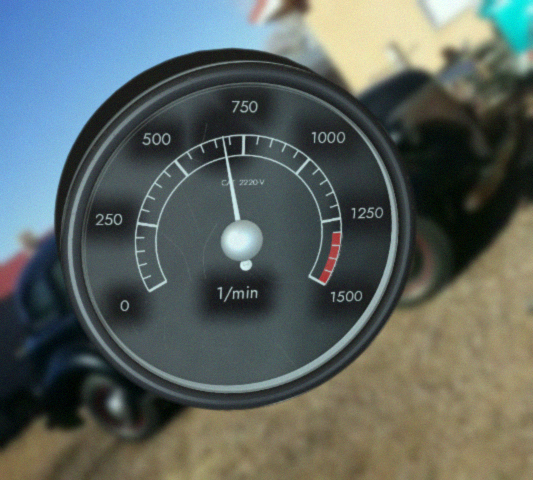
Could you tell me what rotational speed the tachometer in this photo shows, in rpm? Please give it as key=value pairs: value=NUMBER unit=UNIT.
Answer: value=675 unit=rpm
